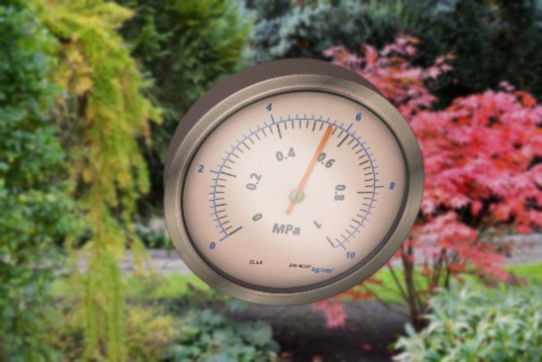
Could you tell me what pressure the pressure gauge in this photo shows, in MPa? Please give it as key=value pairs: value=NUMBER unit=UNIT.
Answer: value=0.54 unit=MPa
